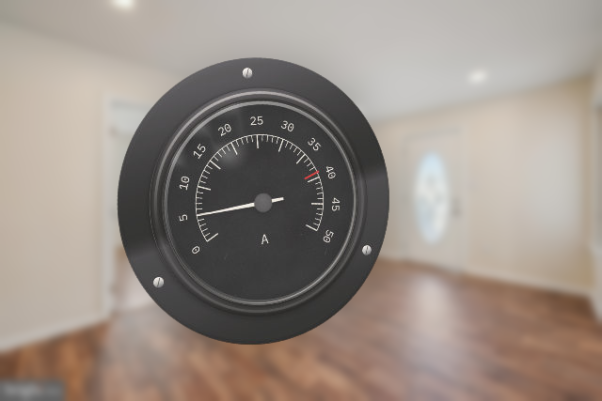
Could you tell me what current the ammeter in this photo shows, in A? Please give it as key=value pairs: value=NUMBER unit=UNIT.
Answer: value=5 unit=A
